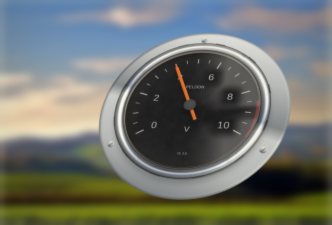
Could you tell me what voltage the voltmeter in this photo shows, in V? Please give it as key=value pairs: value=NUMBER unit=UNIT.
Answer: value=4 unit=V
